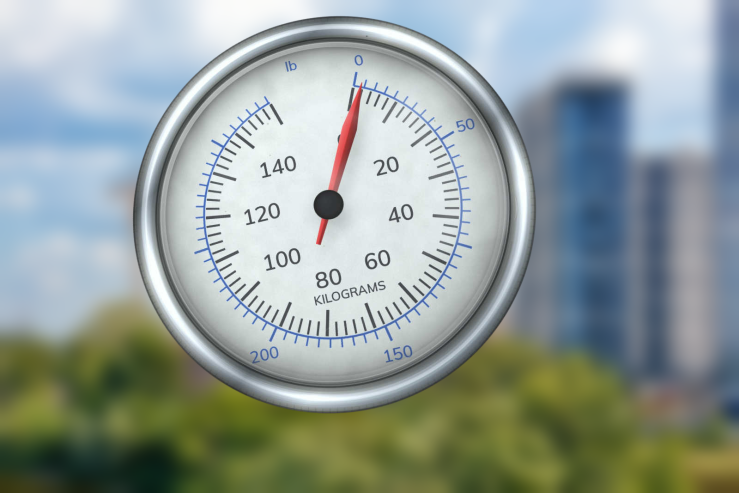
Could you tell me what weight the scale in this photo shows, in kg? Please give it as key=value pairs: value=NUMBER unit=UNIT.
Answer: value=2 unit=kg
